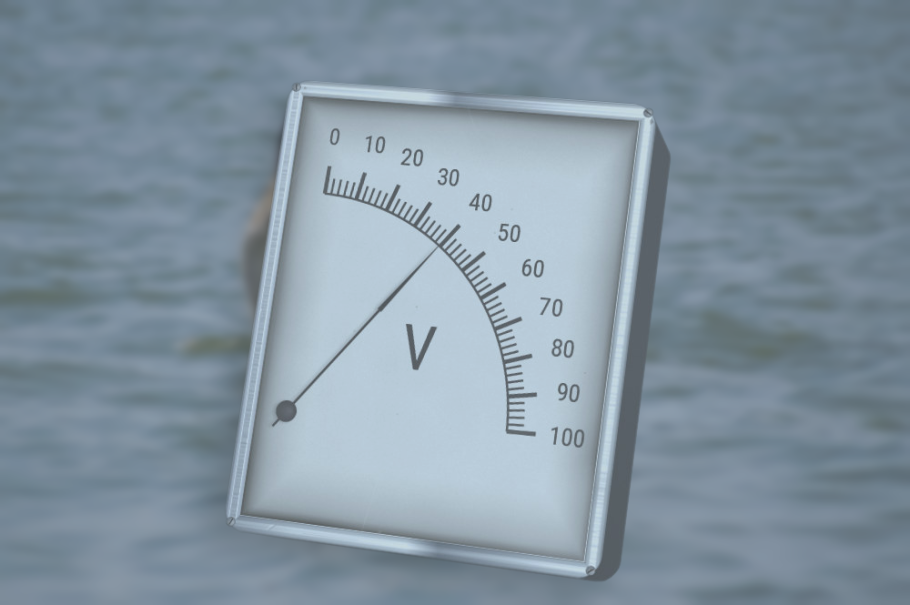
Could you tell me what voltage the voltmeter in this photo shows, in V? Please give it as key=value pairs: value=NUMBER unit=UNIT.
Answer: value=40 unit=V
